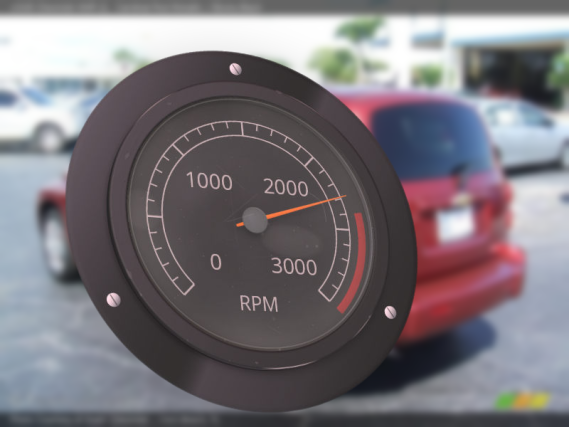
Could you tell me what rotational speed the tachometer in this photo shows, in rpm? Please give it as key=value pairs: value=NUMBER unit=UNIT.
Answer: value=2300 unit=rpm
